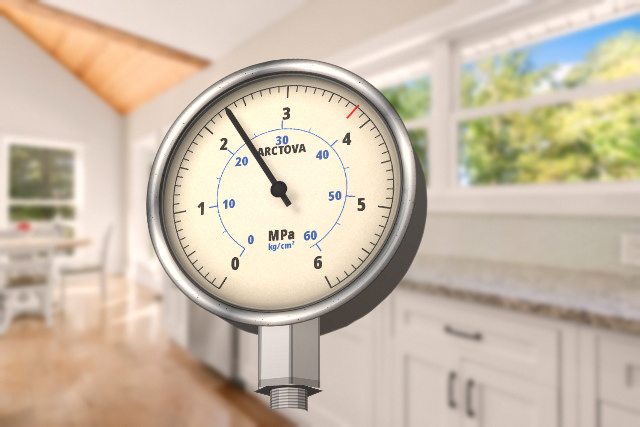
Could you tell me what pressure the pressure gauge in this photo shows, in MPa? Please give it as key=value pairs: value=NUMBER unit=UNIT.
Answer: value=2.3 unit=MPa
